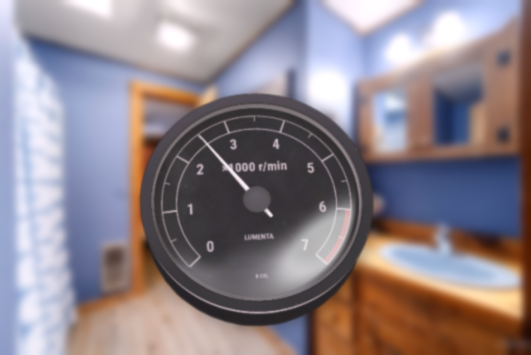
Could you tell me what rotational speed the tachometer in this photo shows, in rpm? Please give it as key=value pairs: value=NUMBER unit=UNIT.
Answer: value=2500 unit=rpm
